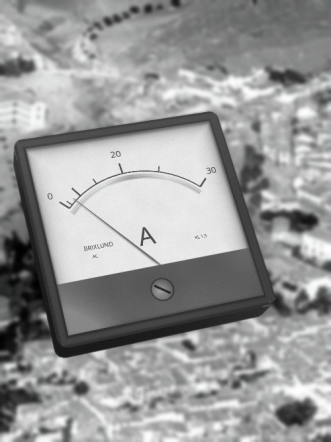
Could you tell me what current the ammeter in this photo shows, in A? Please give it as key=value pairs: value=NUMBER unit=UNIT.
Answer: value=7.5 unit=A
